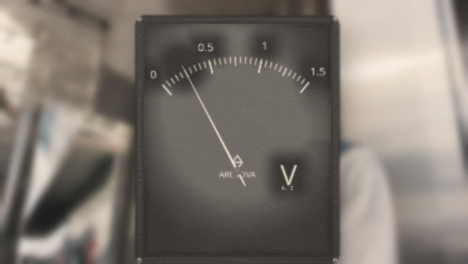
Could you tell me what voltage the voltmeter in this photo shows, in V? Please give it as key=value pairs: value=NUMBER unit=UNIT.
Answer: value=0.25 unit=V
